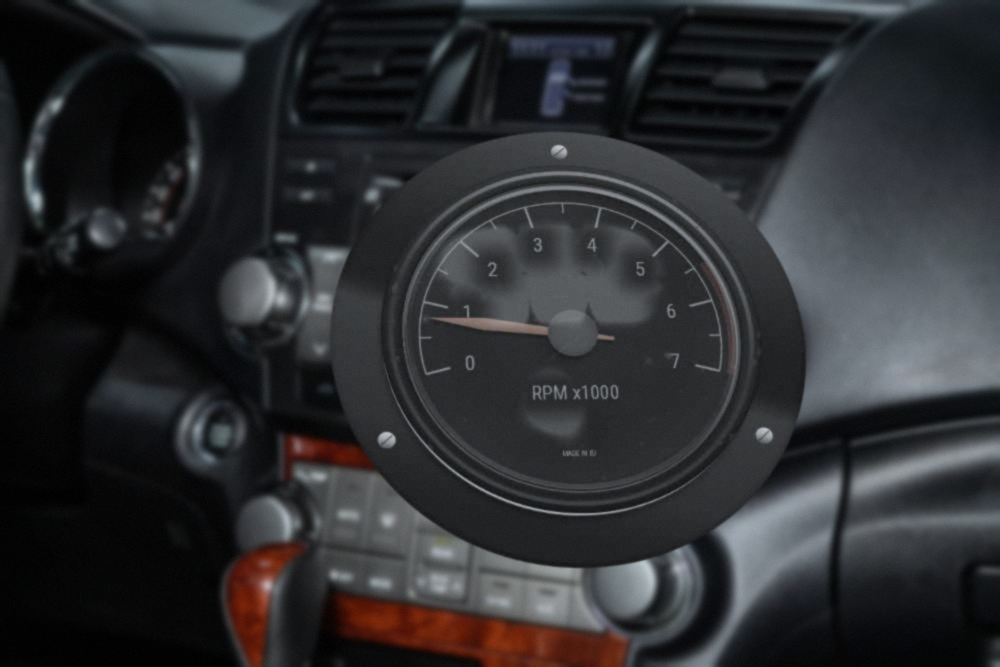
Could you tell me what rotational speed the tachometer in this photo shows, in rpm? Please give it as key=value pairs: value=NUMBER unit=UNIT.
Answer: value=750 unit=rpm
